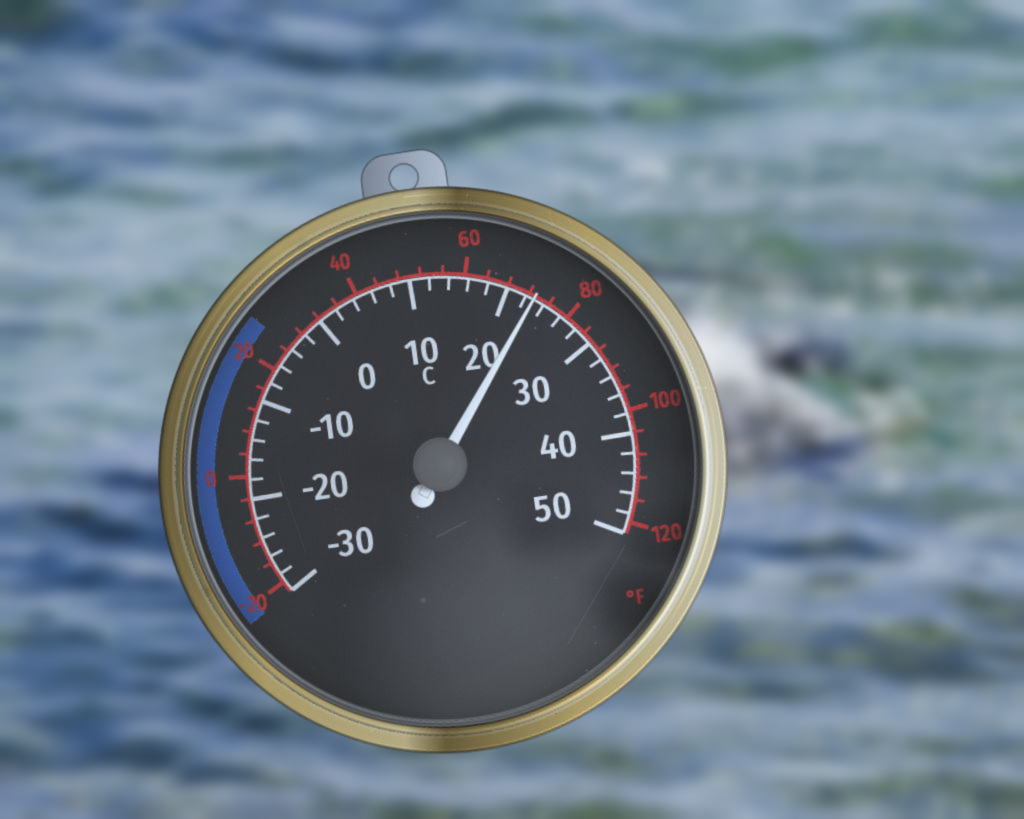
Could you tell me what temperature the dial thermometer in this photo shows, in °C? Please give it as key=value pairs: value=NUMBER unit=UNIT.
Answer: value=23 unit=°C
